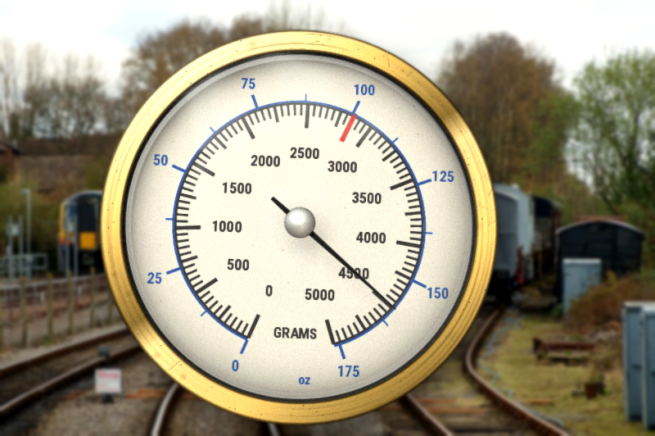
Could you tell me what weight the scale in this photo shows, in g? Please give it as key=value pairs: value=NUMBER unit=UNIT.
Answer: value=4500 unit=g
